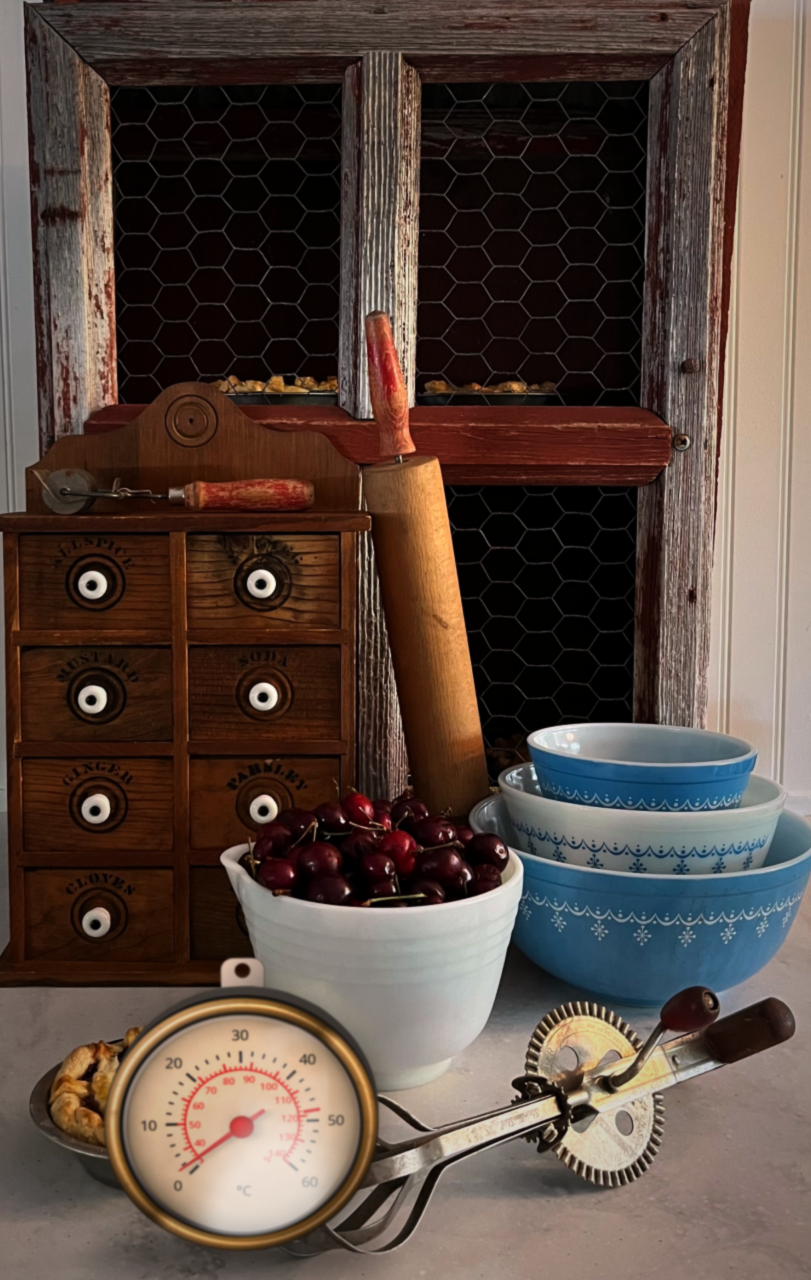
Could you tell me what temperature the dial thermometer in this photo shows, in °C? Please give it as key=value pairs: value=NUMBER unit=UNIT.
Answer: value=2 unit=°C
